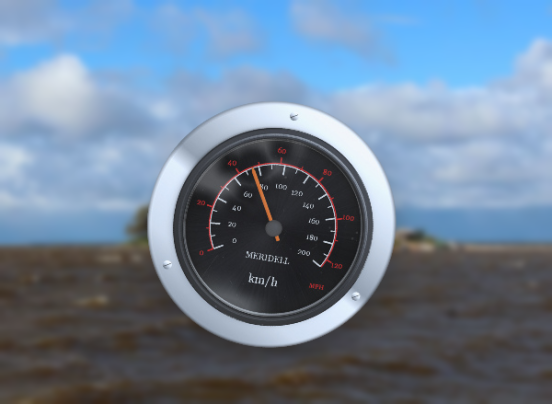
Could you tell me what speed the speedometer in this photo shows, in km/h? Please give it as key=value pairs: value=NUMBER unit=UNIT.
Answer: value=75 unit=km/h
